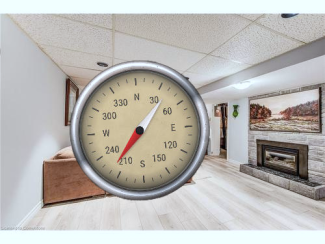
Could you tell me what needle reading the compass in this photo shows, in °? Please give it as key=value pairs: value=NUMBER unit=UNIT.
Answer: value=220 unit=°
